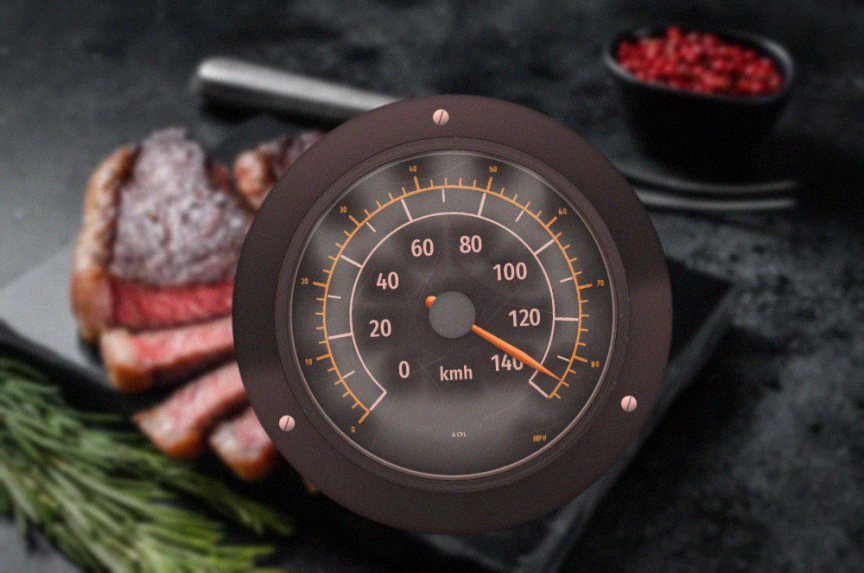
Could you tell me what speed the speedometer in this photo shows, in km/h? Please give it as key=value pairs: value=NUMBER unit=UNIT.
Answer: value=135 unit=km/h
